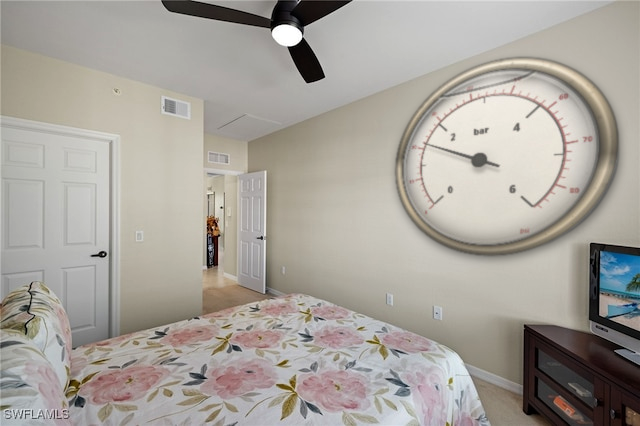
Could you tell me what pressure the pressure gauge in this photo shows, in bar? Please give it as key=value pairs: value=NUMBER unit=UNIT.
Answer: value=1.5 unit=bar
